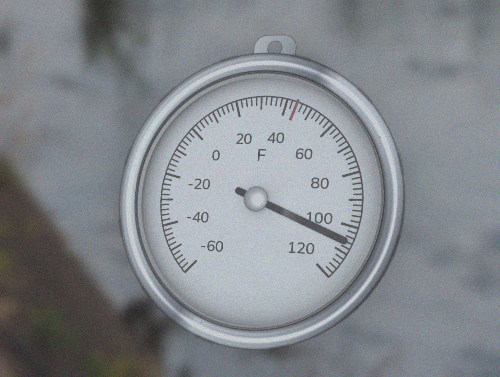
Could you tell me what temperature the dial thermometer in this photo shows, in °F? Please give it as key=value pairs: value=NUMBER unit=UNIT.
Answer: value=106 unit=°F
